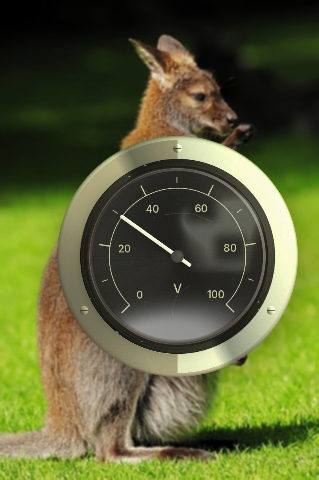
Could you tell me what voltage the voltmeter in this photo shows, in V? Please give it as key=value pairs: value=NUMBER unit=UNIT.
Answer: value=30 unit=V
